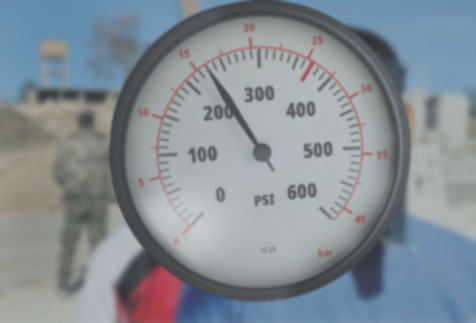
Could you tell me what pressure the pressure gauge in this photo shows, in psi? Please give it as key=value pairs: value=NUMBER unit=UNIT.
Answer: value=230 unit=psi
